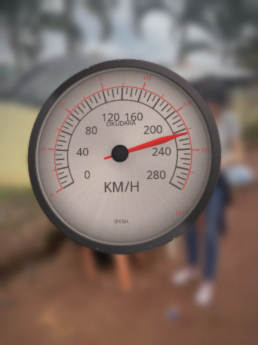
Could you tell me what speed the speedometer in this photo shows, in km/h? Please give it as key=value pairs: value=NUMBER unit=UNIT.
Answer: value=225 unit=km/h
